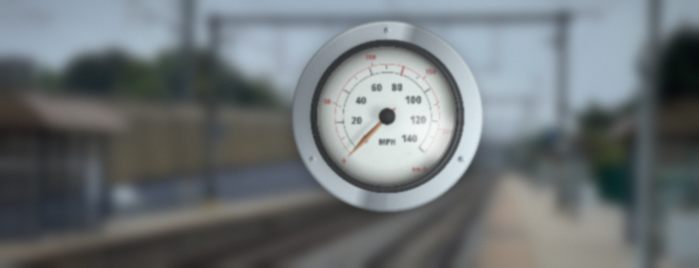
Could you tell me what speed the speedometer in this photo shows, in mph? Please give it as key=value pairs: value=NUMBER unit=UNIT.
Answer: value=0 unit=mph
